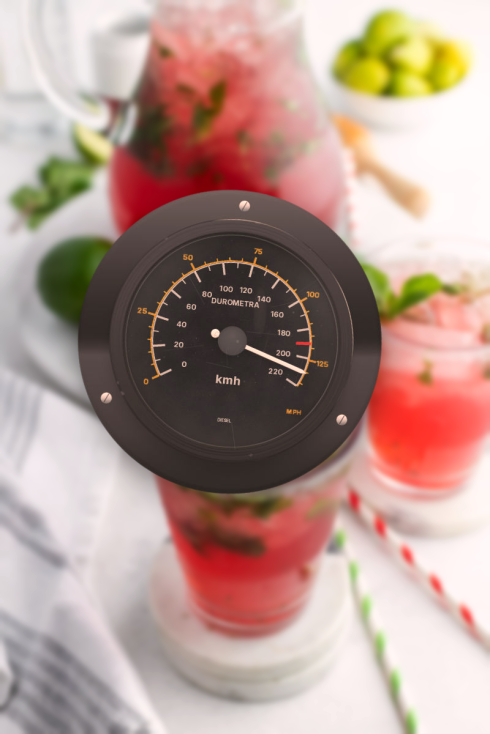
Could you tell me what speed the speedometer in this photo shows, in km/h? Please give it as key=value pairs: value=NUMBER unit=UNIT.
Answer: value=210 unit=km/h
